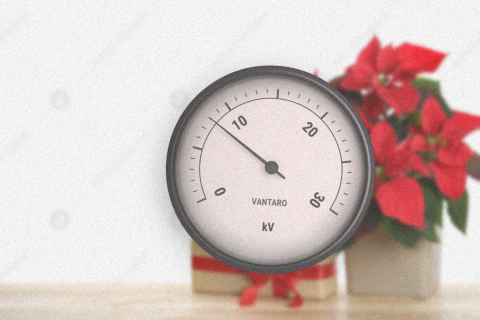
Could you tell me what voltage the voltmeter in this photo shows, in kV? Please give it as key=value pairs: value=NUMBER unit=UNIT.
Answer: value=8 unit=kV
